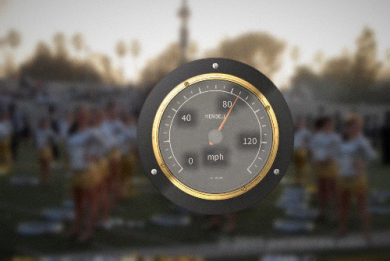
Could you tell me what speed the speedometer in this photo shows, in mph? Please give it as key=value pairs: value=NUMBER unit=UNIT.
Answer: value=85 unit=mph
